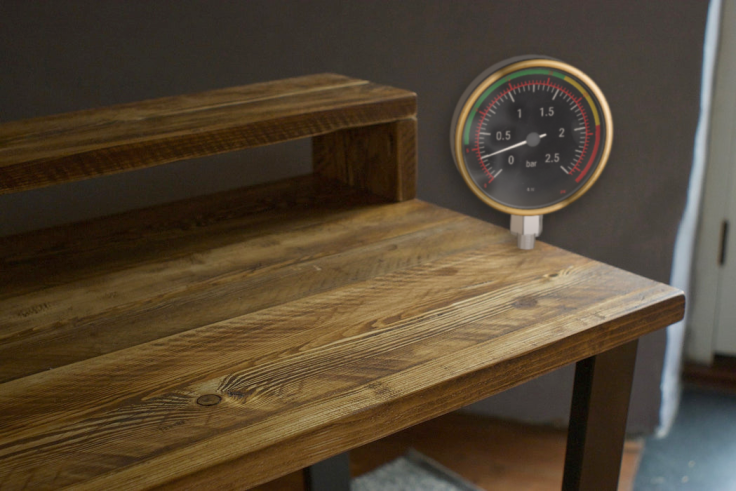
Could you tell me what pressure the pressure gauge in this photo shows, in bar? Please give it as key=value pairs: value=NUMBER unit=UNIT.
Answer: value=0.25 unit=bar
